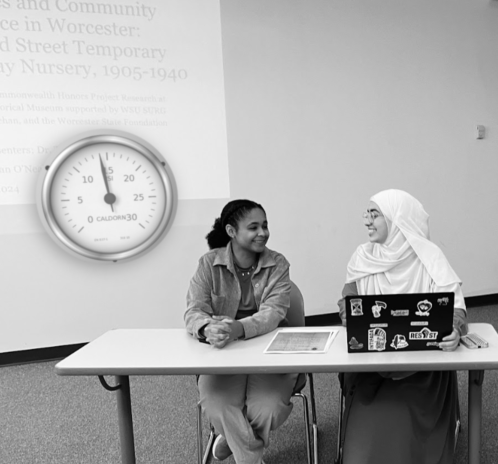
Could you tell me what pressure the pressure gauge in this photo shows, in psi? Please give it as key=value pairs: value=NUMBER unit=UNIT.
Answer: value=14 unit=psi
